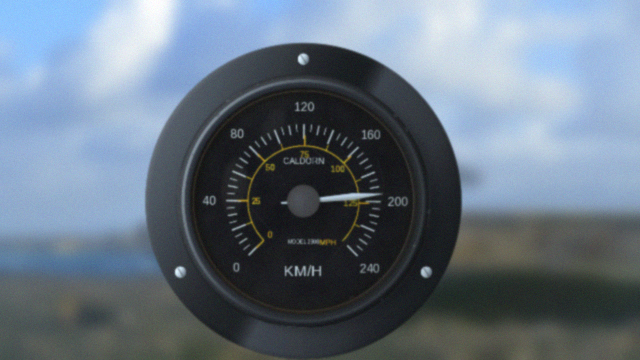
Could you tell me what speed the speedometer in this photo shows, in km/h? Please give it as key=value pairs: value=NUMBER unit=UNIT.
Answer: value=195 unit=km/h
